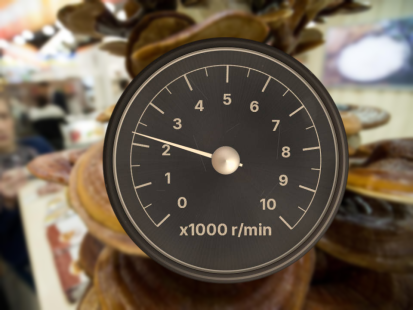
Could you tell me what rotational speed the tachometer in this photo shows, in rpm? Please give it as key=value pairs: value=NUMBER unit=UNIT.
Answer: value=2250 unit=rpm
